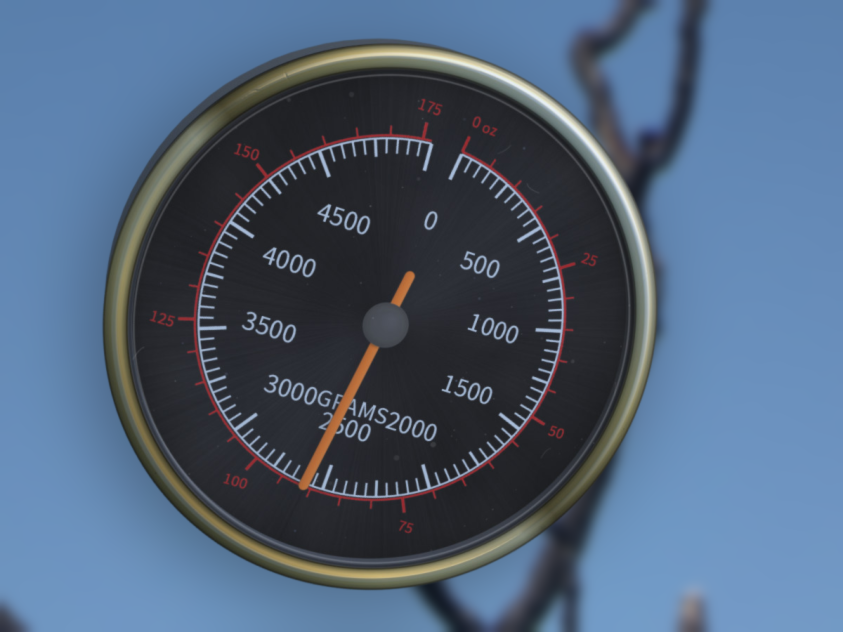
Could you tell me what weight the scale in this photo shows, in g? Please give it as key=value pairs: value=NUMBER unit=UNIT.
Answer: value=2600 unit=g
